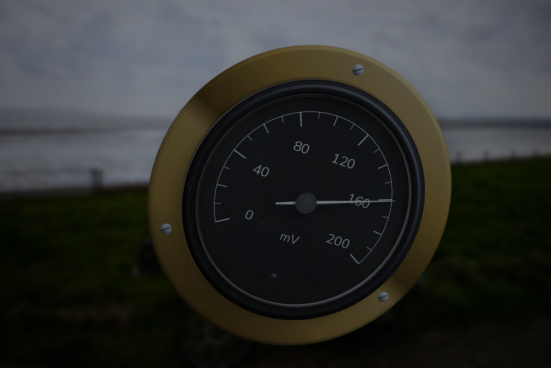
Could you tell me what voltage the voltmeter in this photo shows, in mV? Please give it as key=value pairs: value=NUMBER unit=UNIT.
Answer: value=160 unit=mV
